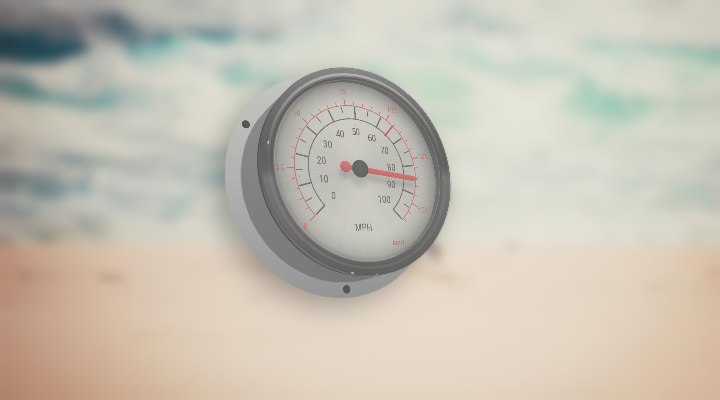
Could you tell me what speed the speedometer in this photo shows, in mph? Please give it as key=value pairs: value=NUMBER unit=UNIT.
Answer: value=85 unit=mph
